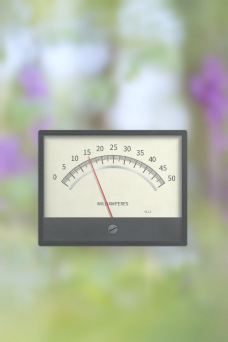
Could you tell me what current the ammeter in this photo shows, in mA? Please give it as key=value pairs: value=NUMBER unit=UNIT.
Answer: value=15 unit=mA
